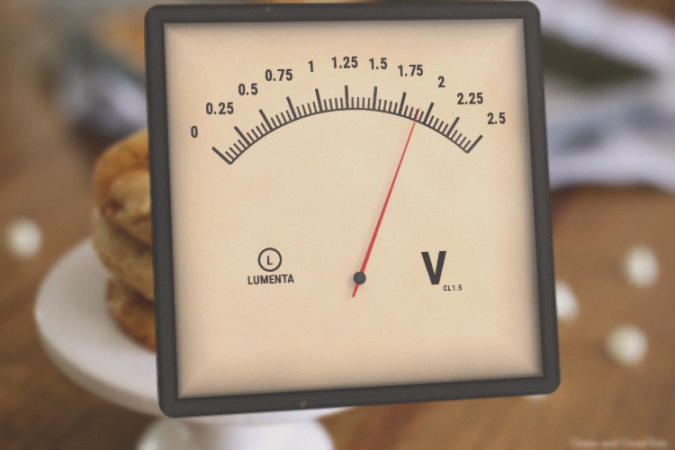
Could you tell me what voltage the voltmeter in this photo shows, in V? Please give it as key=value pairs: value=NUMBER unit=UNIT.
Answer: value=1.9 unit=V
